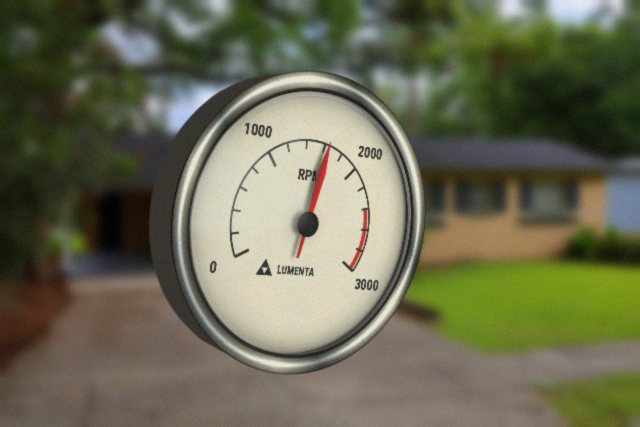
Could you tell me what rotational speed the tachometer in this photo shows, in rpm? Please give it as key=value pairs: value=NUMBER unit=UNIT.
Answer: value=1600 unit=rpm
